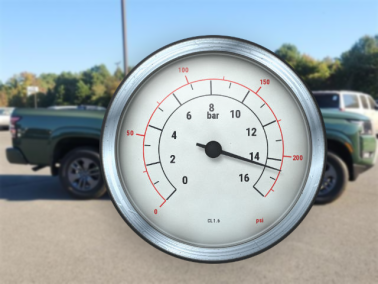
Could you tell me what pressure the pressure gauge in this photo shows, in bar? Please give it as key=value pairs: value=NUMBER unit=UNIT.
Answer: value=14.5 unit=bar
